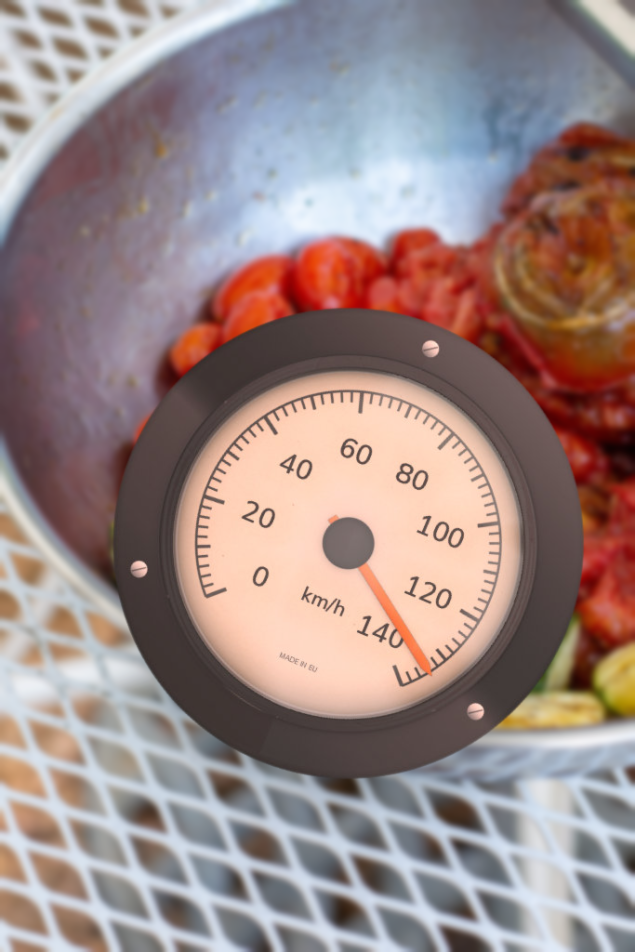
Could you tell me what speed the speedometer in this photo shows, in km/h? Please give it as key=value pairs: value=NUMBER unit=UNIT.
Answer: value=134 unit=km/h
